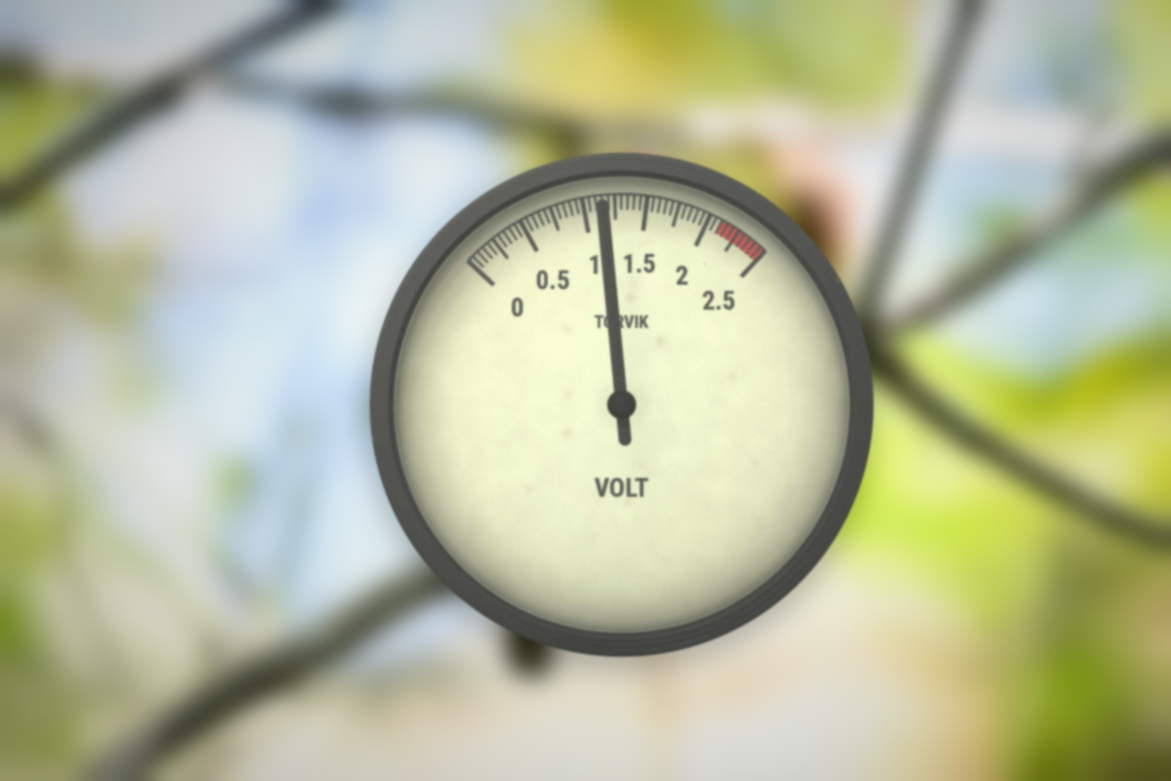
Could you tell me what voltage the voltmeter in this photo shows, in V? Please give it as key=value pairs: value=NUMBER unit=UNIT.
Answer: value=1.15 unit=V
